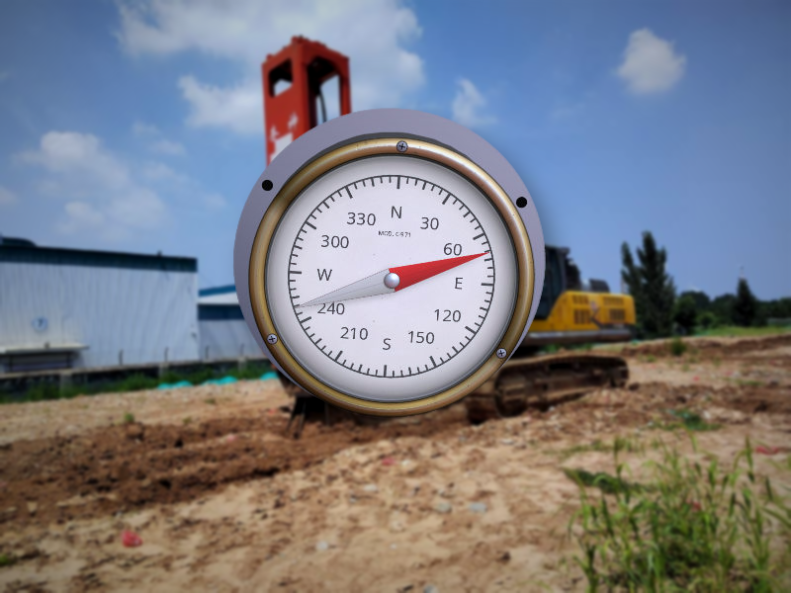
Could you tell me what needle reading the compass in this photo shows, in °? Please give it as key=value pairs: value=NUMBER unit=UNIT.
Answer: value=70 unit=°
